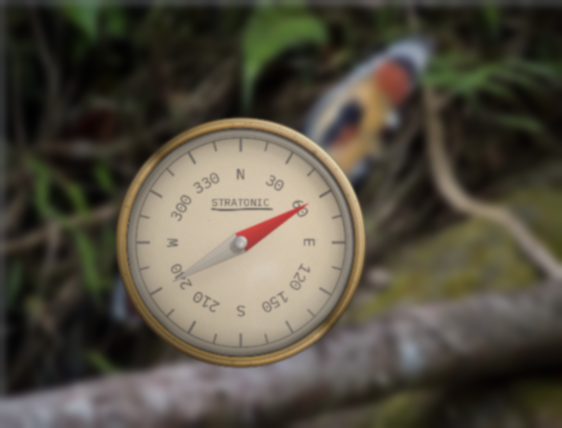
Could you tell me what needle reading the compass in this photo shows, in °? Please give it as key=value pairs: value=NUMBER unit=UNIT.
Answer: value=60 unit=°
